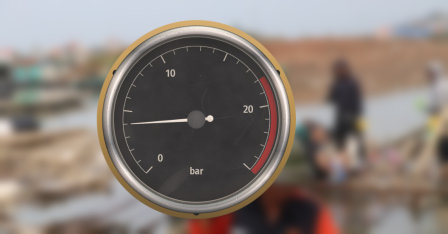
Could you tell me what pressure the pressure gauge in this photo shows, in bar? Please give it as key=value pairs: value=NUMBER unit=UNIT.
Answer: value=4 unit=bar
